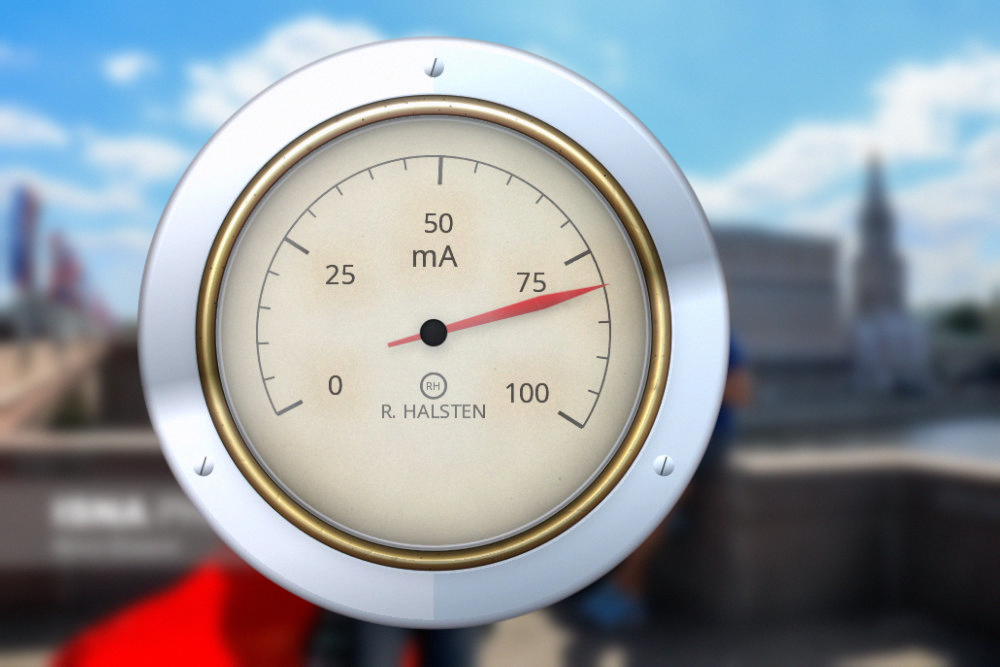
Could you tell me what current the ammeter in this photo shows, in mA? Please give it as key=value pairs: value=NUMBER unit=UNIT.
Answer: value=80 unit=mA
